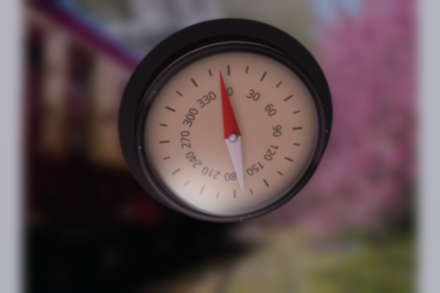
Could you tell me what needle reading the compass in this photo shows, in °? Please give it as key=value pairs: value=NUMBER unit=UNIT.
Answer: value=352.5 unit=°
